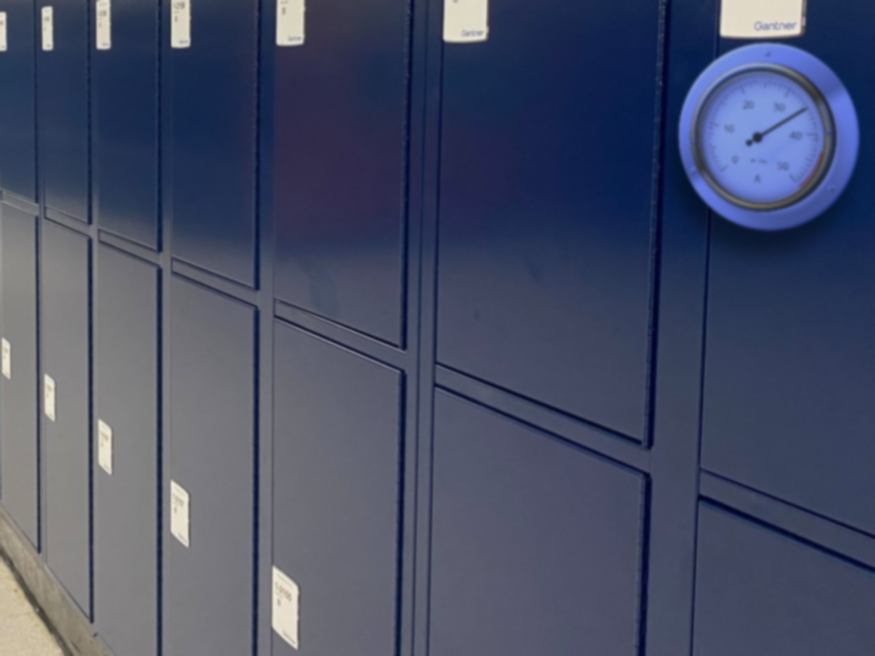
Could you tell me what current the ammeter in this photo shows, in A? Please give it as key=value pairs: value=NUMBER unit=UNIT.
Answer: value=35 unit=A
